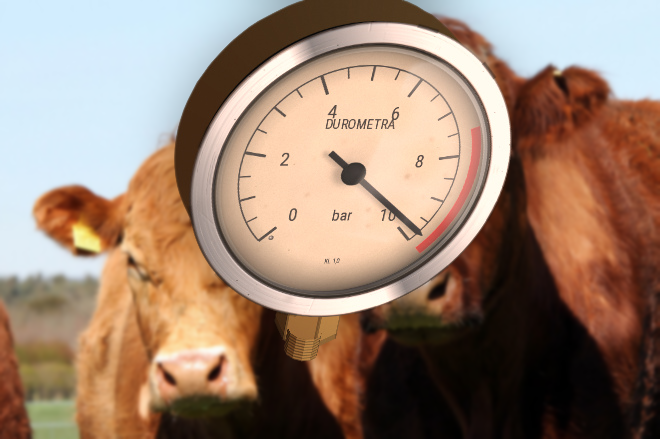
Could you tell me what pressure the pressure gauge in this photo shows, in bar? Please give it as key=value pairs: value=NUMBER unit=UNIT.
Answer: value=9.75 unit=bar
